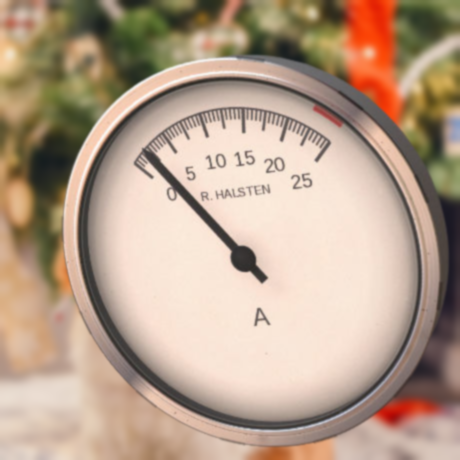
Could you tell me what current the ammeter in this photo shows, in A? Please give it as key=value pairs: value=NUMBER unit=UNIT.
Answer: value=2.5 unit=A
